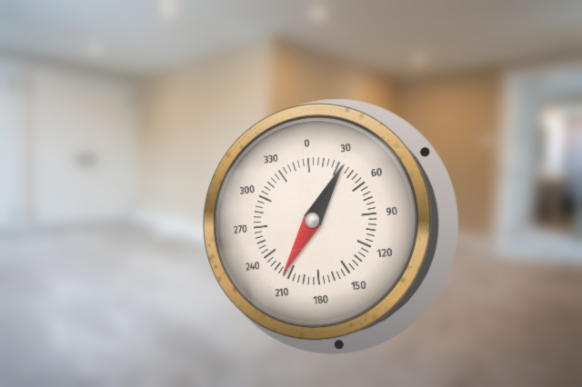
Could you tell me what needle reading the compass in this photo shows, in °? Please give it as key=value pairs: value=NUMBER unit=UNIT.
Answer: value=215 unit=°
